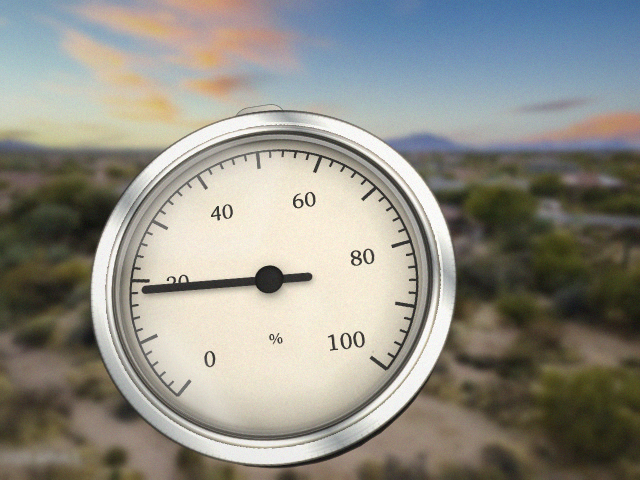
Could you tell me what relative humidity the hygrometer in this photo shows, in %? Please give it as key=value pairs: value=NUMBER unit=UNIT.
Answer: value=18 unit=%
